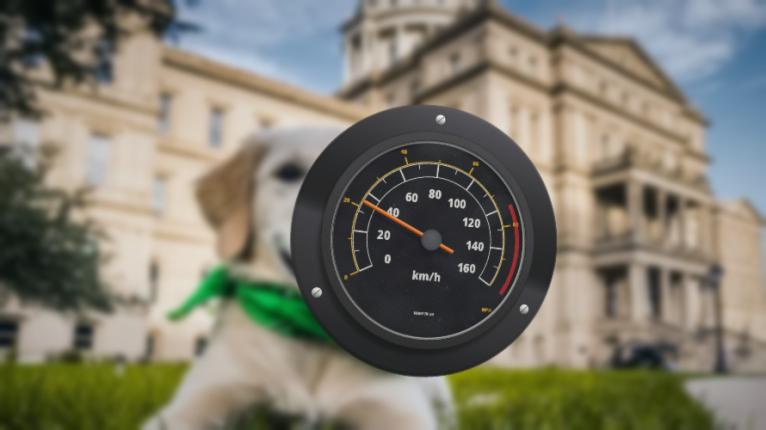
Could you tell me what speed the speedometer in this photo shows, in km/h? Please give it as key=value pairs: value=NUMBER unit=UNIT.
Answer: value=35 unit=km/h
